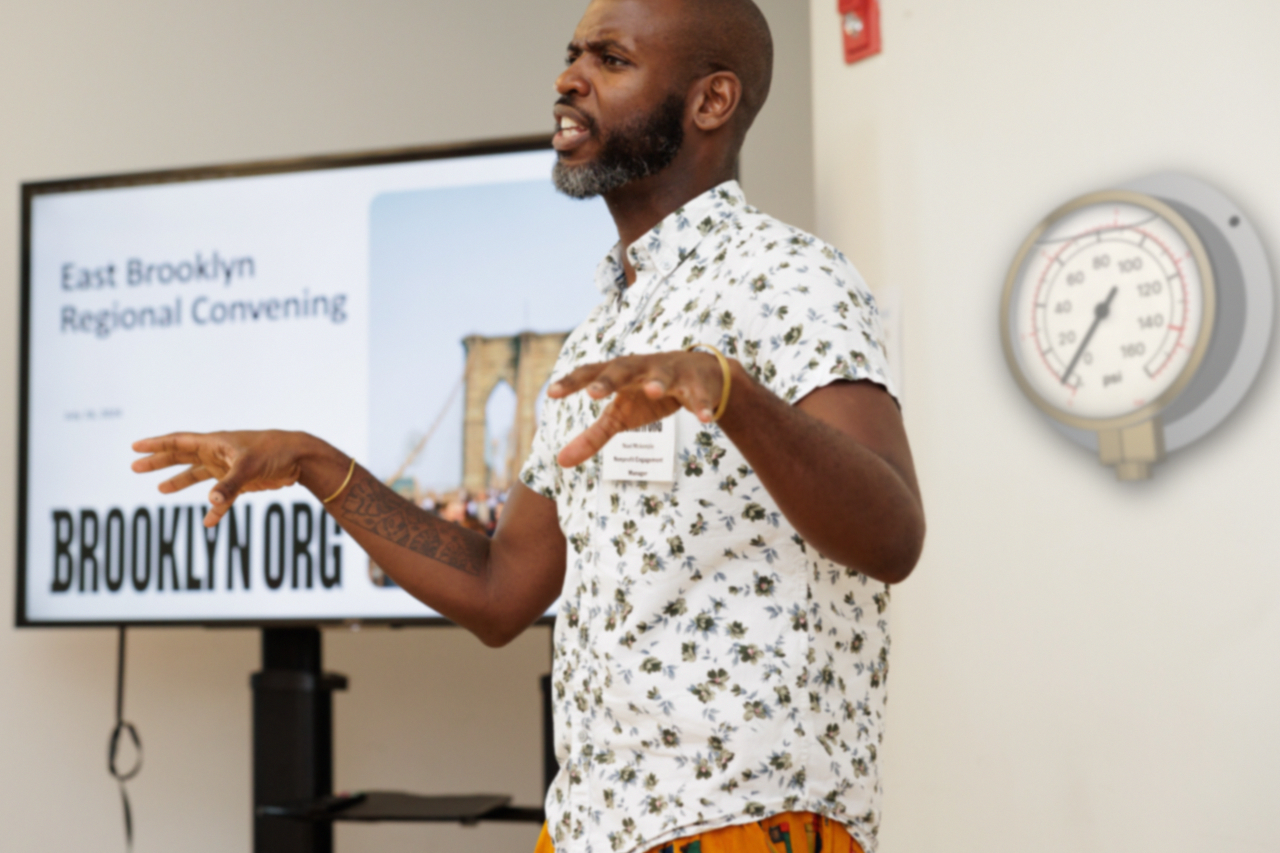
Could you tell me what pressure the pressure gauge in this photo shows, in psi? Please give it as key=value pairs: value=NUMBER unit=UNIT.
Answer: value=5 unit=psi
